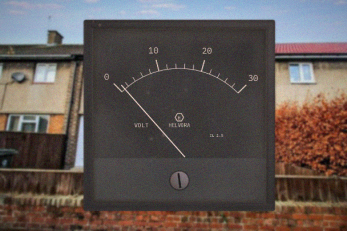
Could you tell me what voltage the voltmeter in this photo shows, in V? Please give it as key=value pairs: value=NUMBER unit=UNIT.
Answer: value=1 unit=V
